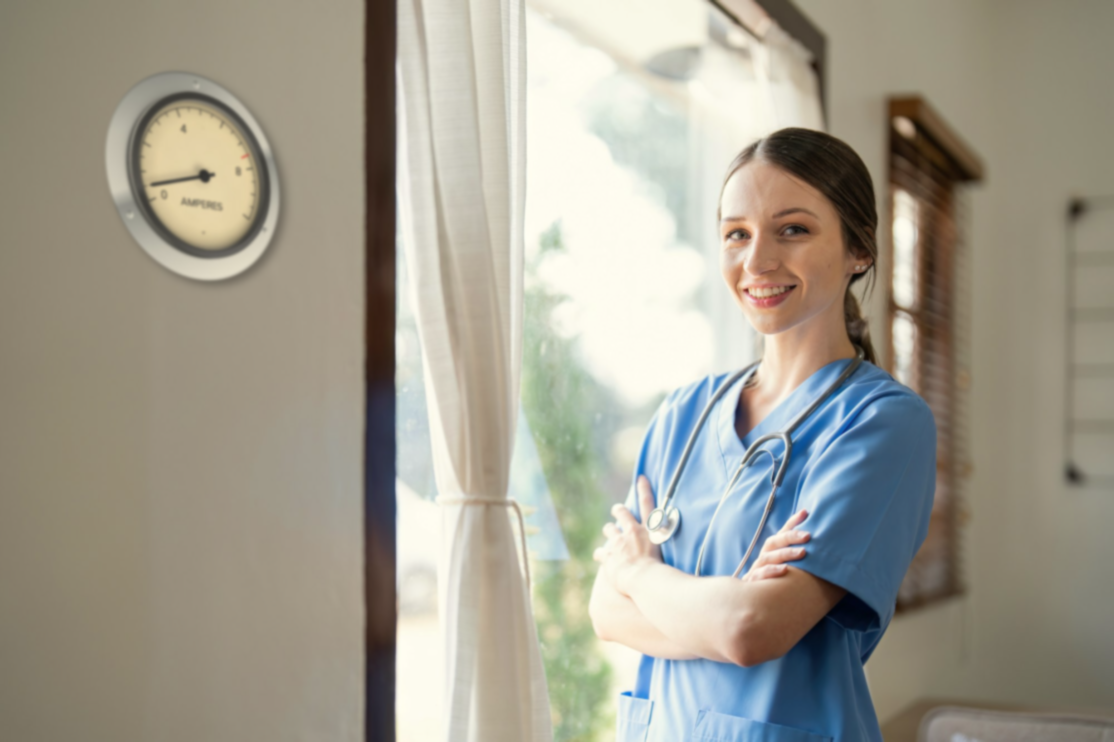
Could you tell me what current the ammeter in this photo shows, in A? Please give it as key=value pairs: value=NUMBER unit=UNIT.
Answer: value=0.5 unit=A
